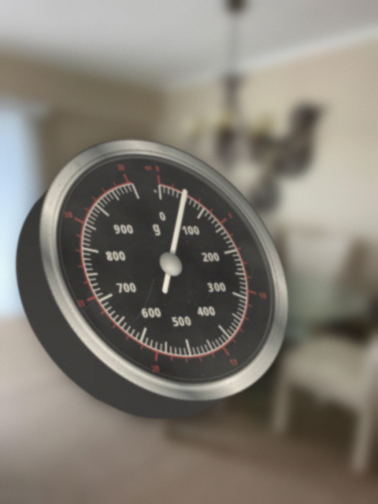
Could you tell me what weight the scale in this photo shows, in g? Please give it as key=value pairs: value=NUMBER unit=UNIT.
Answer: value=50 unit=g
